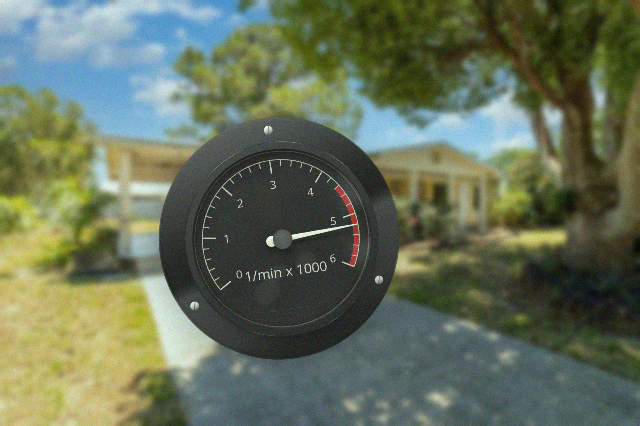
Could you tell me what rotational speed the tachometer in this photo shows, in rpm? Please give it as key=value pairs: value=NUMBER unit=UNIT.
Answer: value=5200 unit=rpm
